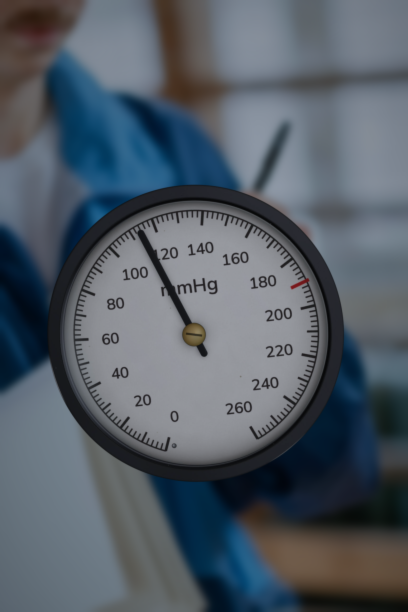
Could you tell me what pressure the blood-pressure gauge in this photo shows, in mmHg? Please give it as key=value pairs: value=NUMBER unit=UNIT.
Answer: value=114 unit=mmHg
